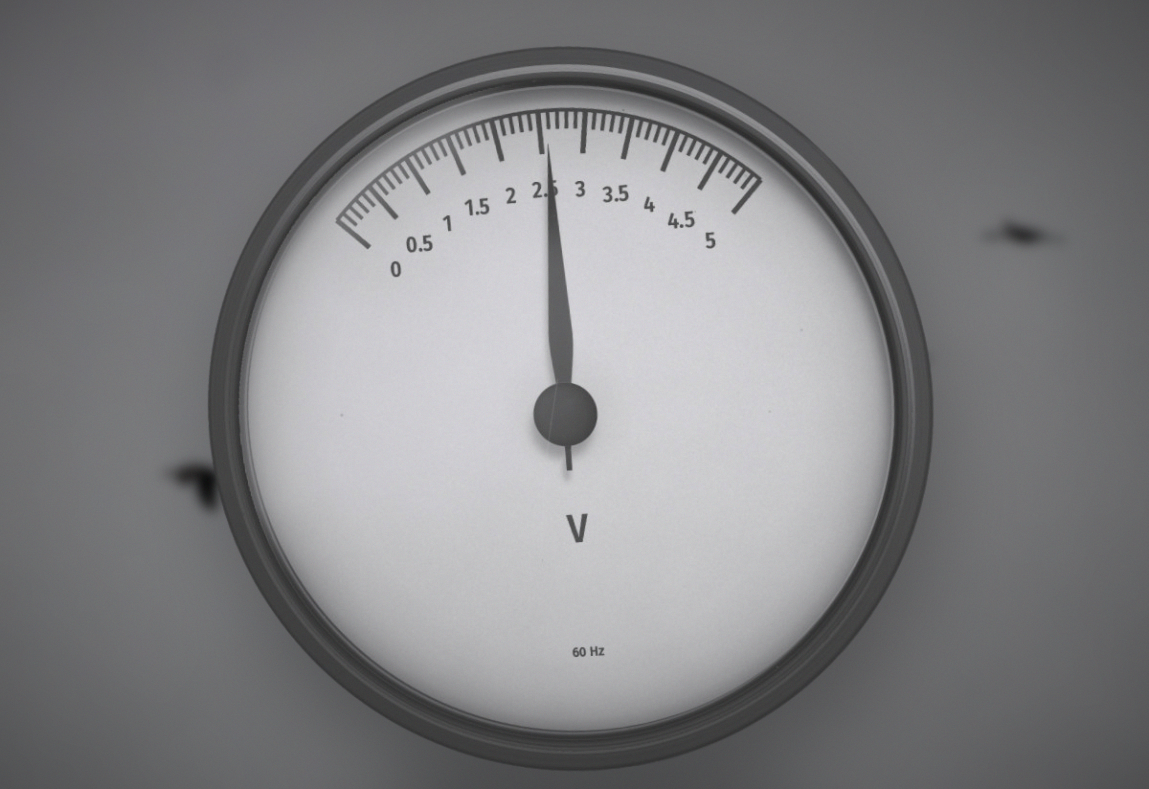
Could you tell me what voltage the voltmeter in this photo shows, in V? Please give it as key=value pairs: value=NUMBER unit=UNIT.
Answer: value=2.6 unit=V
